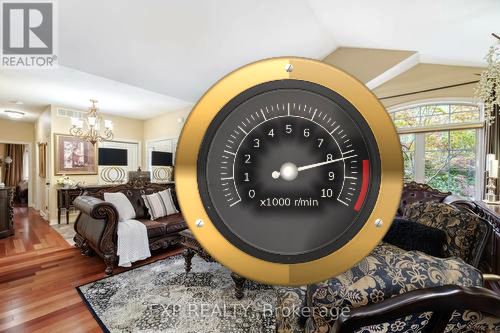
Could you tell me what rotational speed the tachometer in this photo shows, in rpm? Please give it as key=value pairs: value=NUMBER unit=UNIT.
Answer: value=8200 unit=rpm
